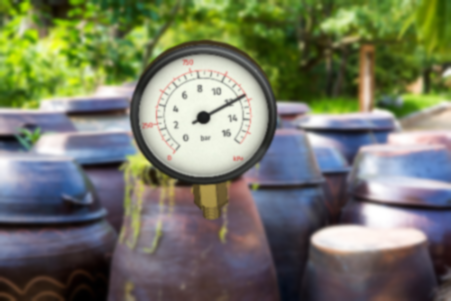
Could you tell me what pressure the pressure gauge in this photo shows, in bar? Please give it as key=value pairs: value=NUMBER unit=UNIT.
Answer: value=12 unit=bar
